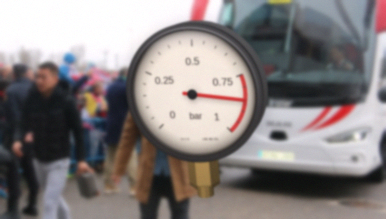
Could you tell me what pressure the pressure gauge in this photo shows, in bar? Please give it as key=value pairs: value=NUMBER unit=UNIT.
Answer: value=0.85 unit=bar
